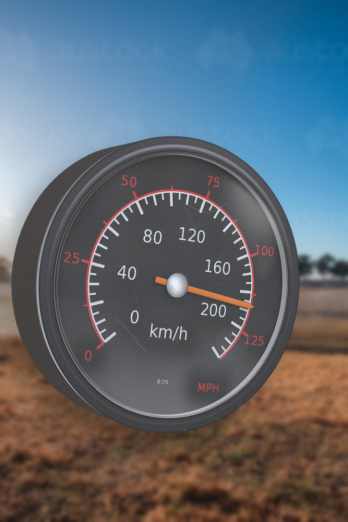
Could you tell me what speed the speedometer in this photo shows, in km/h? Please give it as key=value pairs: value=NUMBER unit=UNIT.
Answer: value=187.5 unit=km/h
